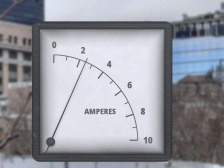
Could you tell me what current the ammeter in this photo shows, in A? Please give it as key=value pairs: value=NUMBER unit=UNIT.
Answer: value=2.5 unit=A
